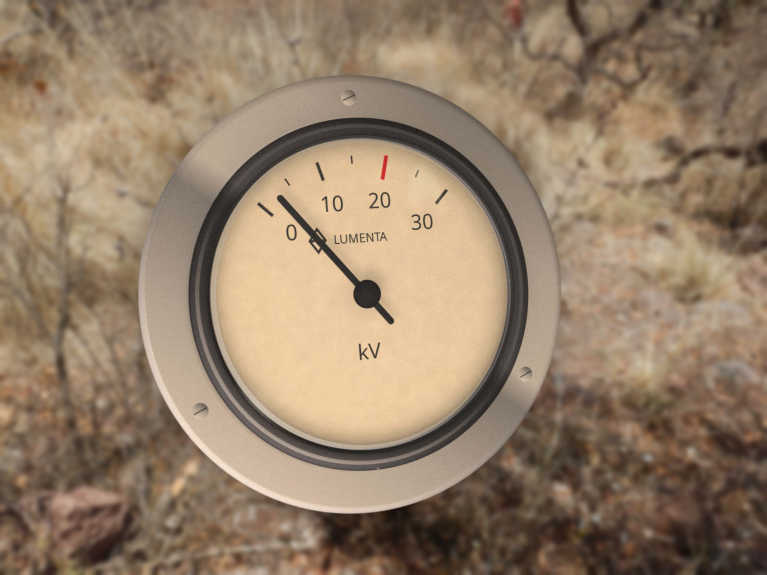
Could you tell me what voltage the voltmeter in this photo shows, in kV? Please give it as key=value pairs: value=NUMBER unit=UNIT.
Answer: value=2.5 unit=kV
